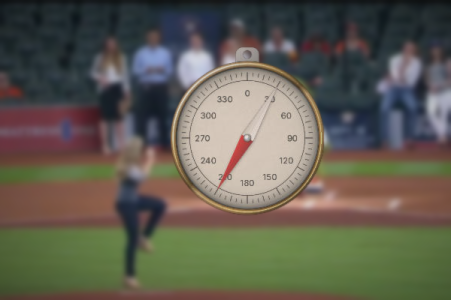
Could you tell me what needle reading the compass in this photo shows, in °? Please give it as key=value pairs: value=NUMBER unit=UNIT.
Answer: value=210 unit=°
